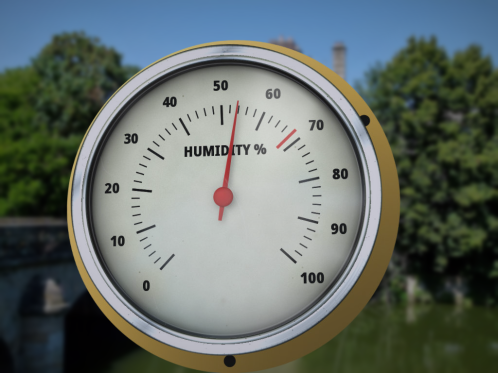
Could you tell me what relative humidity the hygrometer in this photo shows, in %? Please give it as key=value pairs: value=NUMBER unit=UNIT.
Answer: value=54 unit=%
